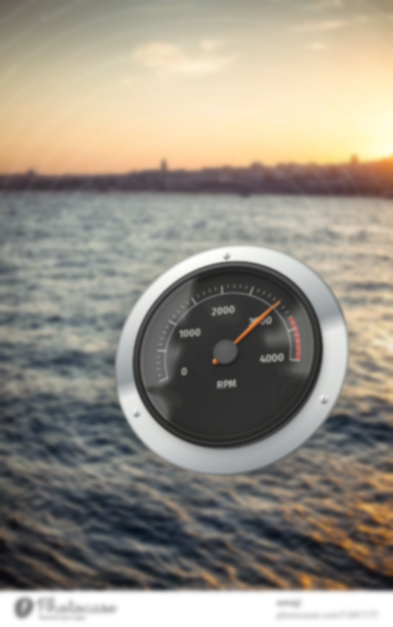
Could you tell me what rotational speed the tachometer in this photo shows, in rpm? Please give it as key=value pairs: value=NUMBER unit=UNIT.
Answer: value=3000 unit=rpm
